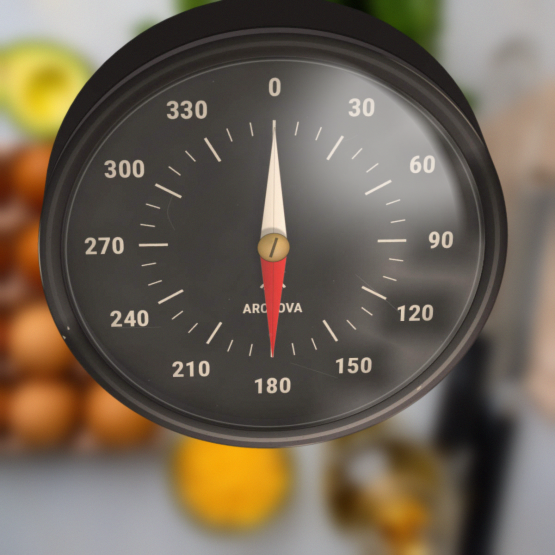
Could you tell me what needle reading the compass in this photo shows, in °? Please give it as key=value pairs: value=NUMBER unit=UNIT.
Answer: value=180 unit=°
